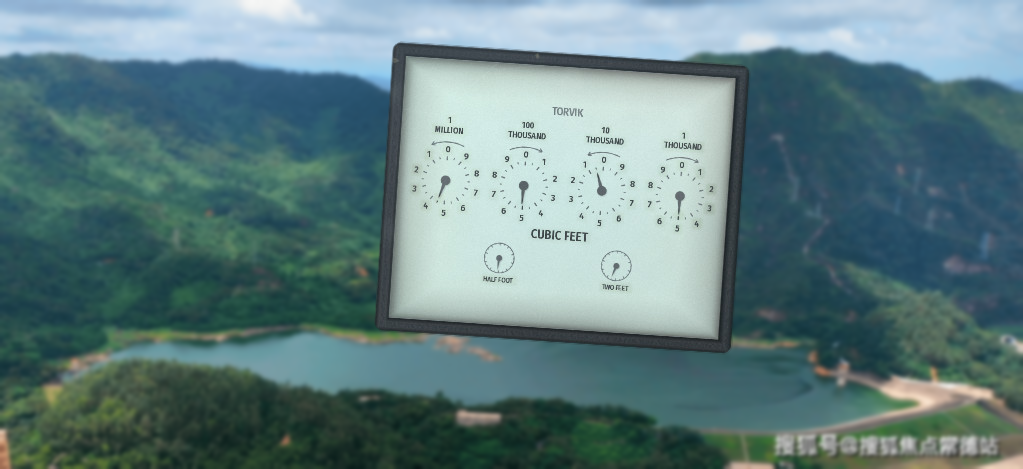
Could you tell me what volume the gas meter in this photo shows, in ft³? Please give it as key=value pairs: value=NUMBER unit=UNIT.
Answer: value=450500 unit=ft³
